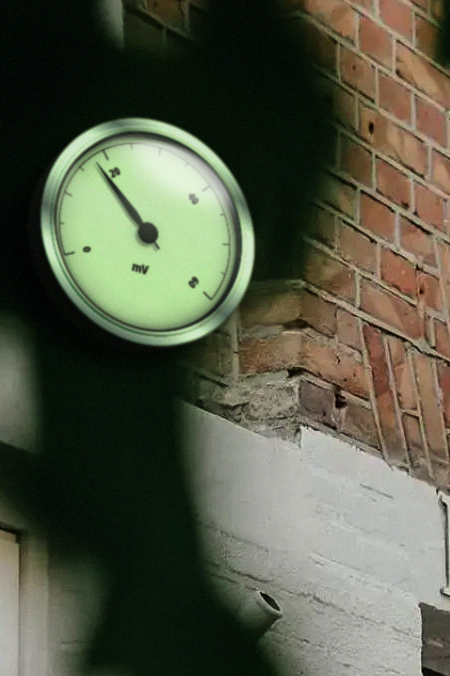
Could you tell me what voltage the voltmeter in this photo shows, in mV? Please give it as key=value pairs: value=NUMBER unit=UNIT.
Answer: value=17.5 unit=mV
